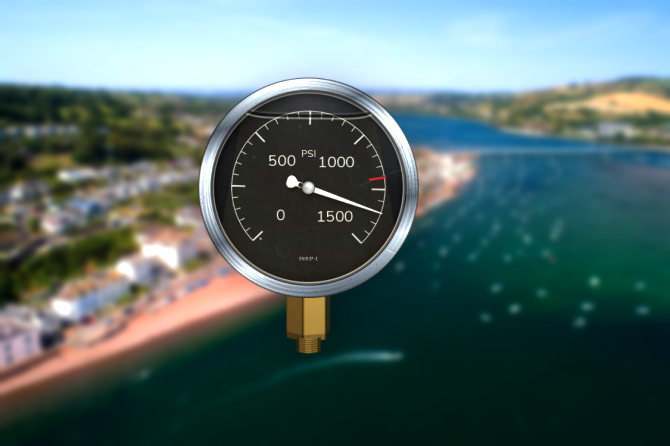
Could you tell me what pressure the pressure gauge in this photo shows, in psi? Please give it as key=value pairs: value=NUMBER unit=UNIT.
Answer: value=1350 unit=psi
